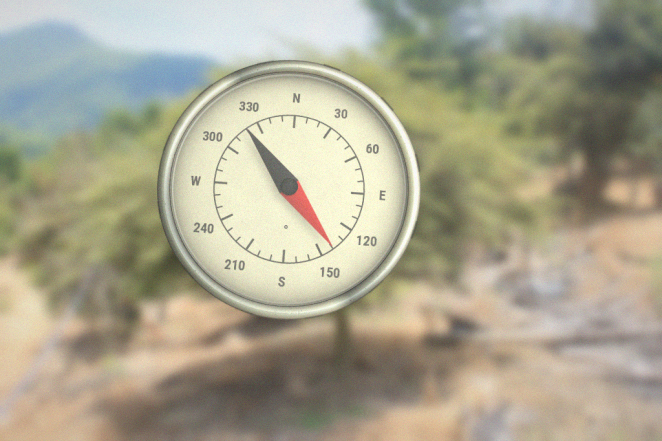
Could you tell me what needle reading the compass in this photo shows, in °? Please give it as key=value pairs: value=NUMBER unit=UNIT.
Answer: value=140 unit=°
